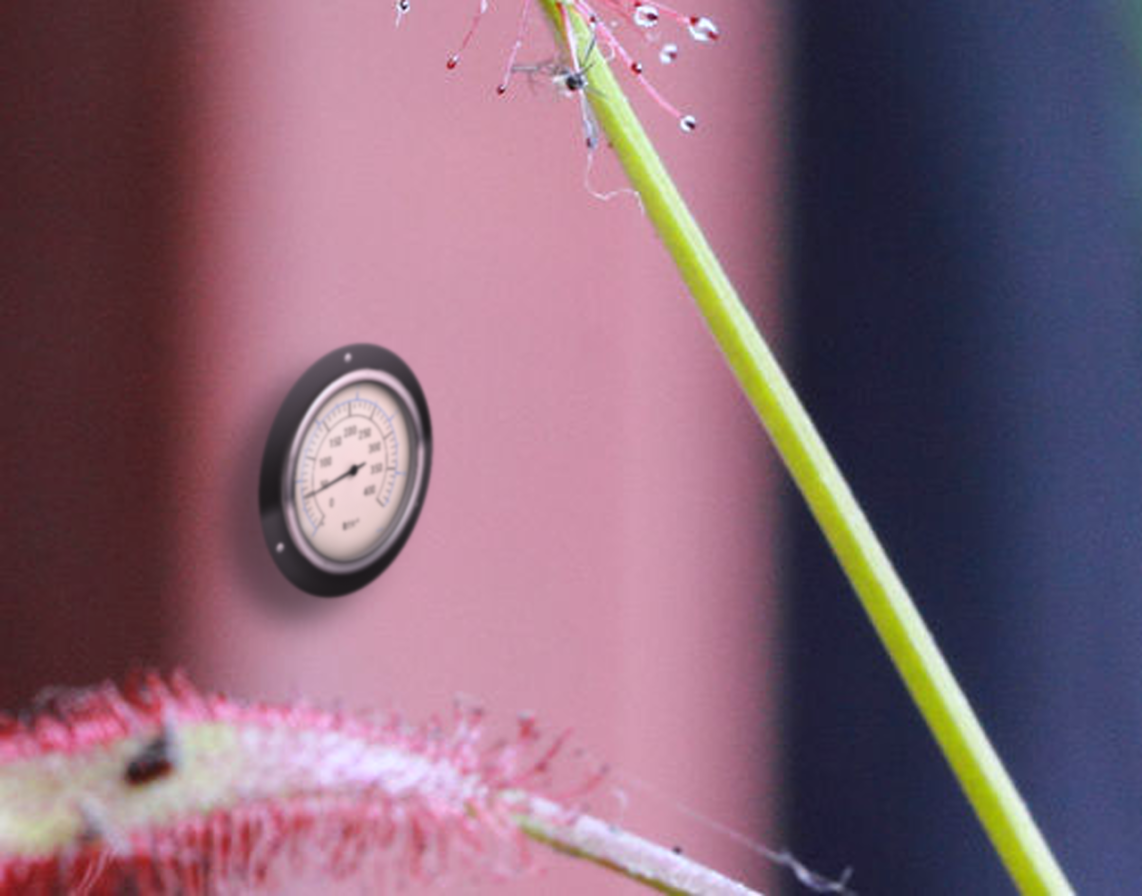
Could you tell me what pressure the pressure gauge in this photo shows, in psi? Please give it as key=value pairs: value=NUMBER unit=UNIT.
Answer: value=50 unit=psi
